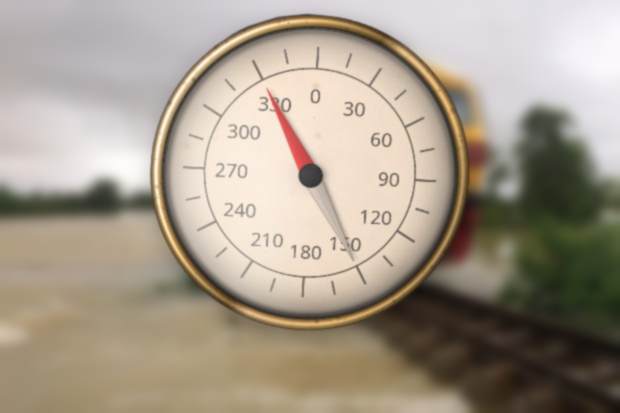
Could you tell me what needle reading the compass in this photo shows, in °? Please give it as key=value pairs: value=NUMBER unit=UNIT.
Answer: value=330 unit=°
